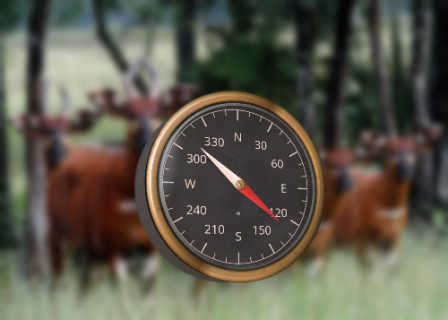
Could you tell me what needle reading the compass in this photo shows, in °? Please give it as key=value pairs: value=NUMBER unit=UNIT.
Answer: value=130 unit=°
